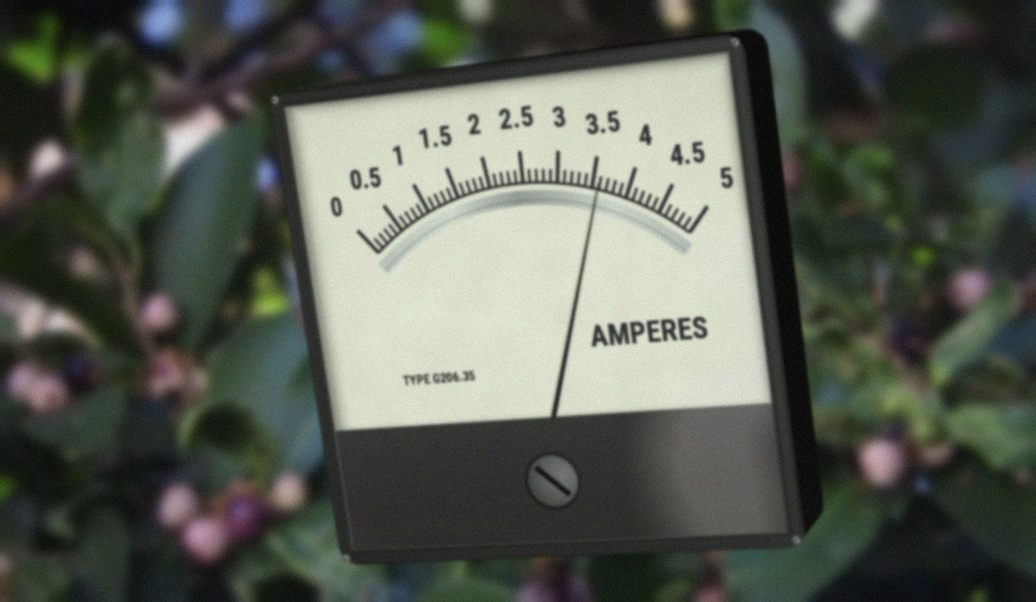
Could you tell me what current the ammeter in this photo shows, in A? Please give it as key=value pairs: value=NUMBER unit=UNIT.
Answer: value=3.6 unit=A
